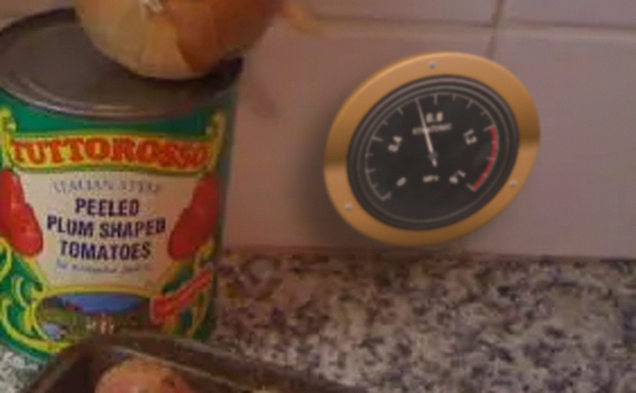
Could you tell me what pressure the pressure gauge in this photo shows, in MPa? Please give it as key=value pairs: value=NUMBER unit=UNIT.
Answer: value=0.7 unit=MPa
